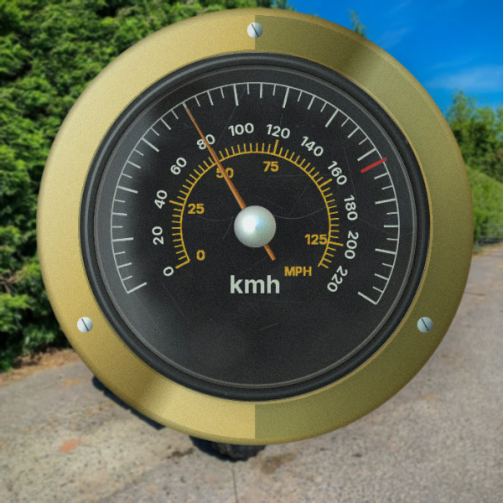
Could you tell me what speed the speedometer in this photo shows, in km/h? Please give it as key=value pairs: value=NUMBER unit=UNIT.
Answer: value=80 unit=km/h
